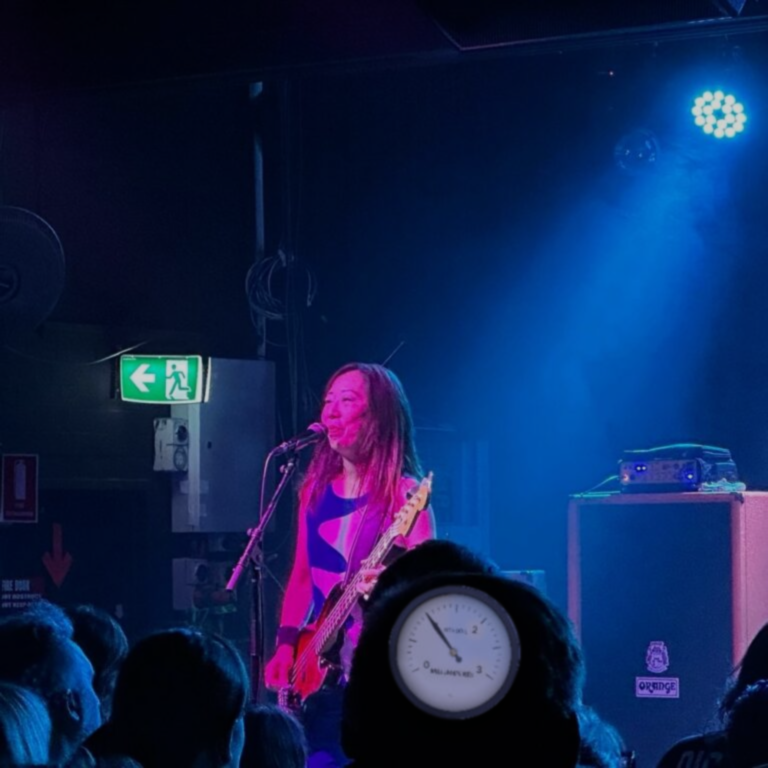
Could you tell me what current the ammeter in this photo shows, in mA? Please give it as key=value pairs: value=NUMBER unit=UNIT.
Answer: value=1 unit=mA
